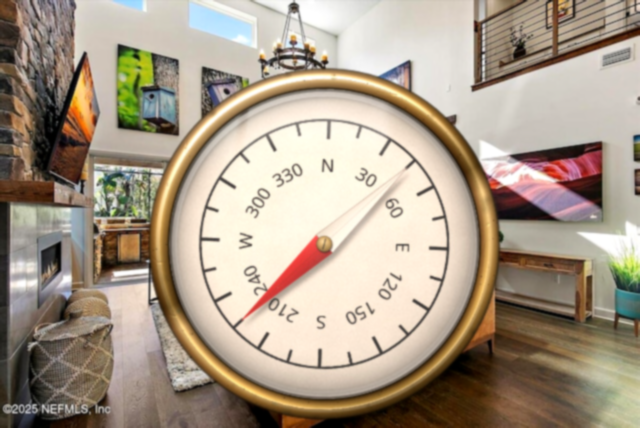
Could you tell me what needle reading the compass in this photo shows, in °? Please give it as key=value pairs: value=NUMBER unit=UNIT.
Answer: value=225 unit=°
